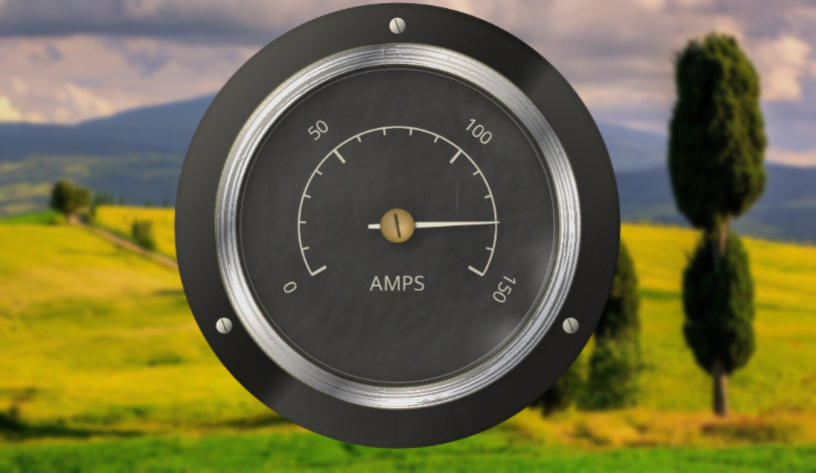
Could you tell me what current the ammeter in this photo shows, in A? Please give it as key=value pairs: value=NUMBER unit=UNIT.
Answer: value=130 unit=A
